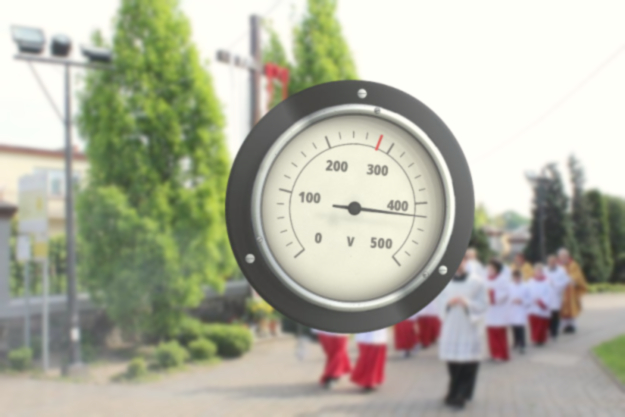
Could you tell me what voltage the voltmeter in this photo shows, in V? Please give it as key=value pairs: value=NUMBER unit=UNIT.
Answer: value=420 unit=V
